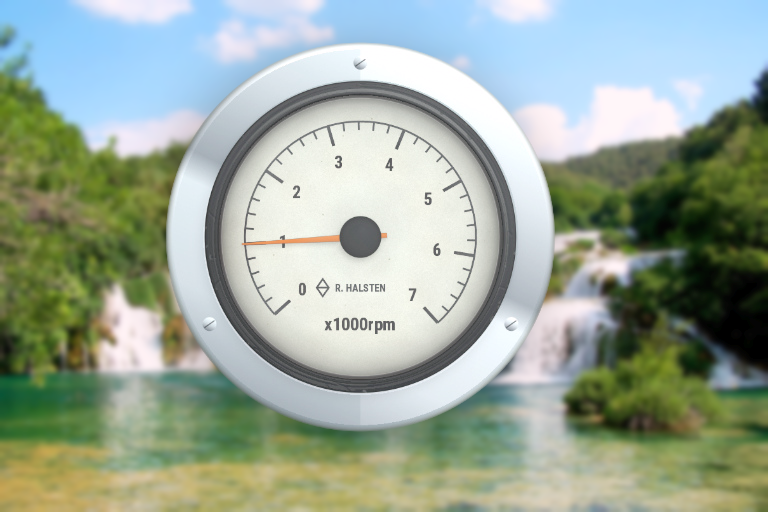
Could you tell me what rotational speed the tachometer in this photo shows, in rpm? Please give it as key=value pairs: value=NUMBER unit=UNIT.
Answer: value=1000 unit=rpm
